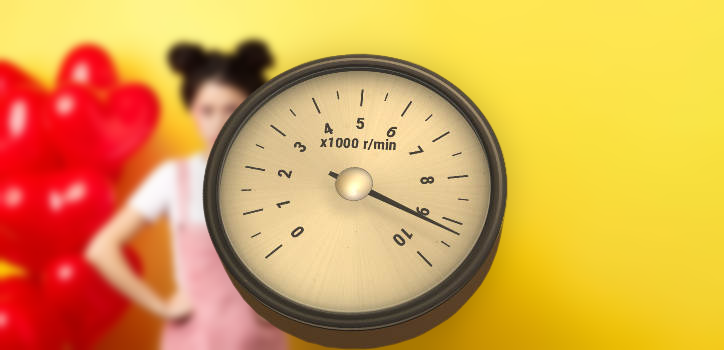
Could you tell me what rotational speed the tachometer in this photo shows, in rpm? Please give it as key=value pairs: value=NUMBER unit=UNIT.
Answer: value=9250 unit=rpm
